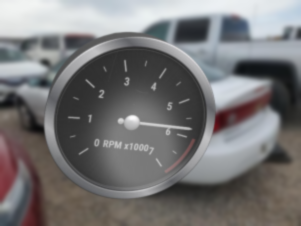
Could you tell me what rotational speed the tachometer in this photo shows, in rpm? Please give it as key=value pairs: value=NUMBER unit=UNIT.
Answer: value=5750 unit=rpm
